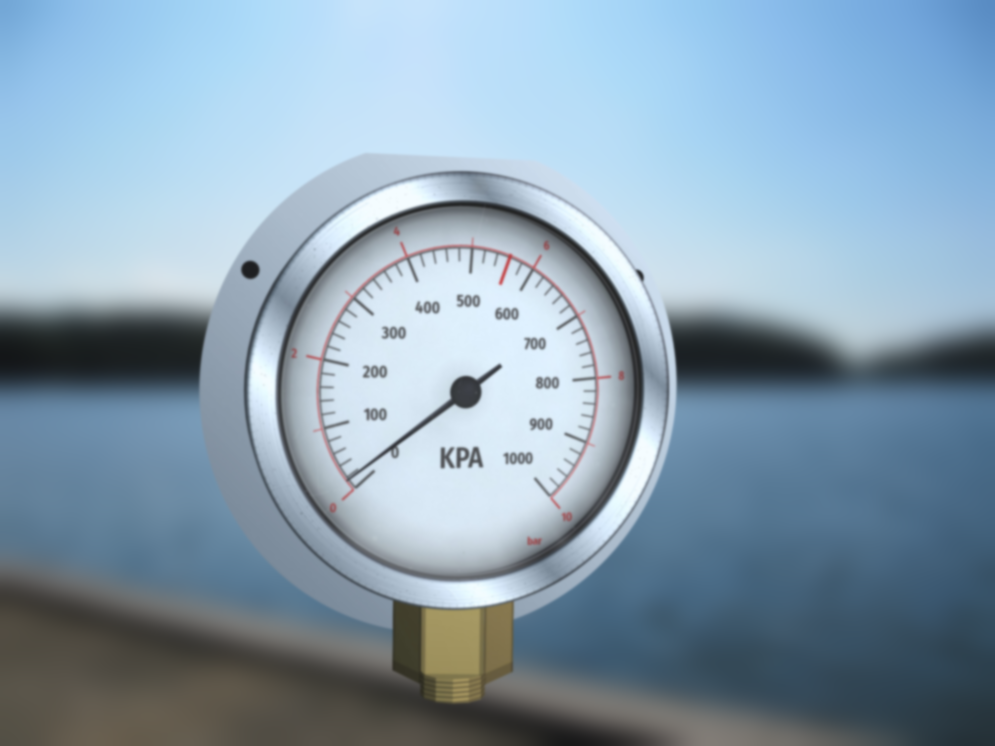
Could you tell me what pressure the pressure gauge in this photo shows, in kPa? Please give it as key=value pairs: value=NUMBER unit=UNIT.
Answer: value=20 unit=kPa
